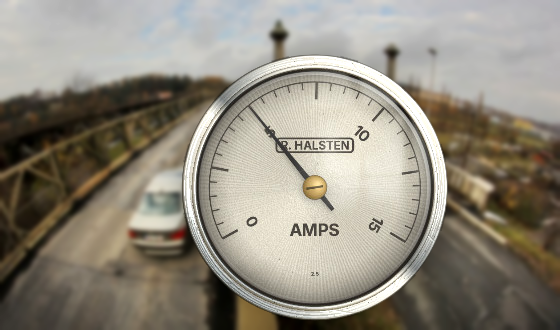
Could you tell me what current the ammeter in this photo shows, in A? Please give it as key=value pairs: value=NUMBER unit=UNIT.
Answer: value=5 unit=A
